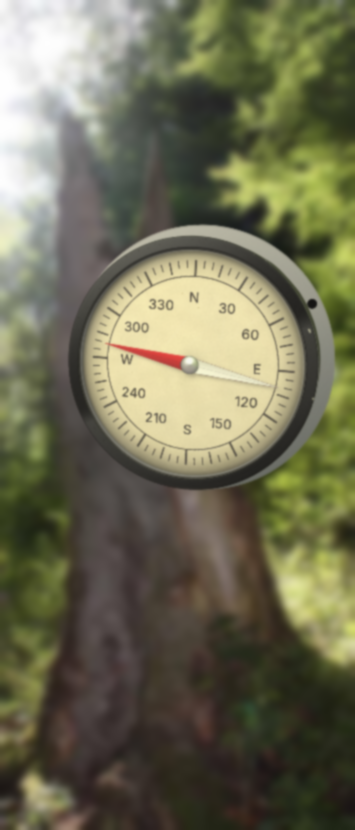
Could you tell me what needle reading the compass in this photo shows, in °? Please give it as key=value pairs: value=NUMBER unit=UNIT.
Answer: value=280 unit=°
